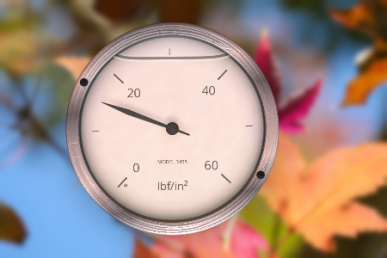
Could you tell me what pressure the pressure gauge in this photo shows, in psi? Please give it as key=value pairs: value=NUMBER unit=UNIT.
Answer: value=15 unit=psi
